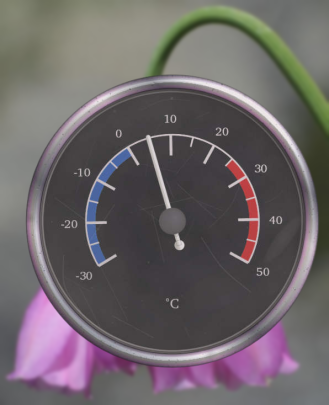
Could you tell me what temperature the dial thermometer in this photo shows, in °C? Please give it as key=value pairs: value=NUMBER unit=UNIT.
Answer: value=5 unit=°C
